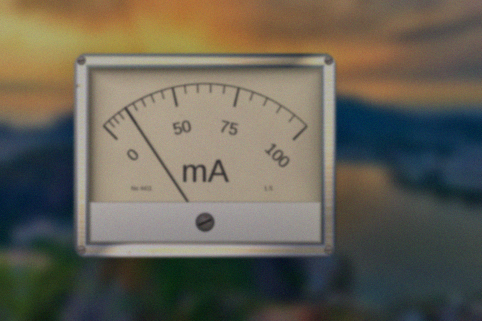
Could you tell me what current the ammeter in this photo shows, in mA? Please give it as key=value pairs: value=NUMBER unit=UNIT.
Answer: value=25 unit=mA
